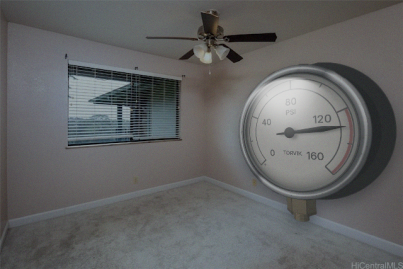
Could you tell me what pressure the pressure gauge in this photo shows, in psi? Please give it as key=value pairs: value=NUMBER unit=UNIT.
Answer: value=130 unit=psi
